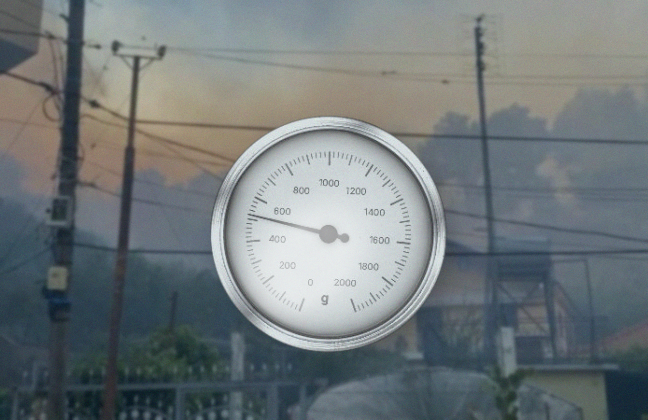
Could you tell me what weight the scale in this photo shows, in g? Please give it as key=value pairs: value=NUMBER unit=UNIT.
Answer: value=520 unit=g
